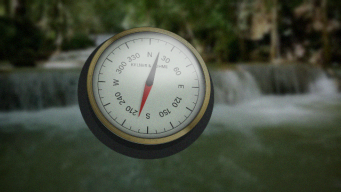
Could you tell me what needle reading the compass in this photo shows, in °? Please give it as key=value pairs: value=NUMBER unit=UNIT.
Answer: value=195 unit=°
